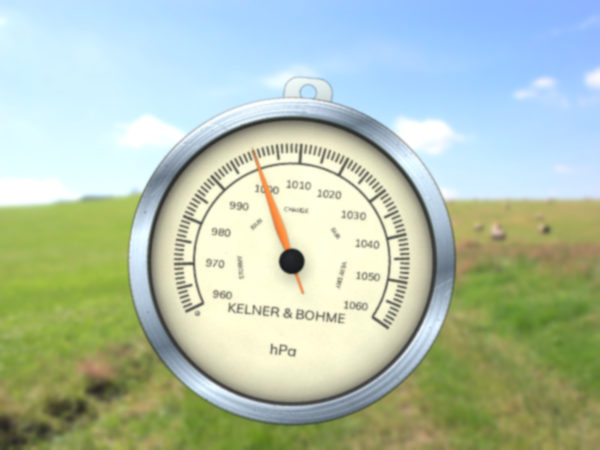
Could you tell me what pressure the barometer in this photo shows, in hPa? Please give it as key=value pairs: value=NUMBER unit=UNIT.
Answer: value=1000 unit=hPa
